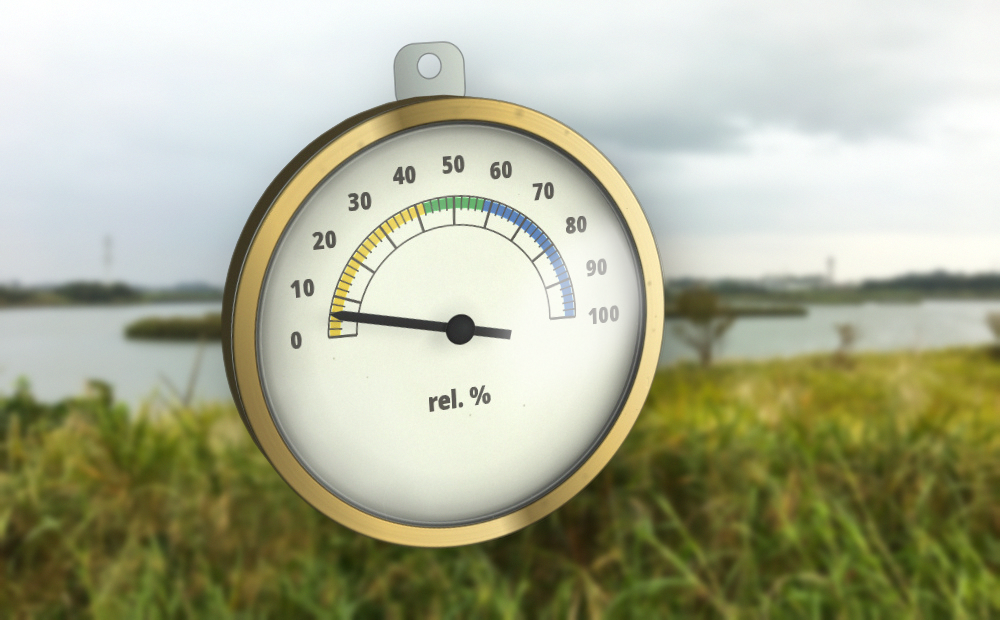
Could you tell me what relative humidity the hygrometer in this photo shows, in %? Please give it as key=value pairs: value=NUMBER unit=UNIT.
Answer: value=6 unit=%
